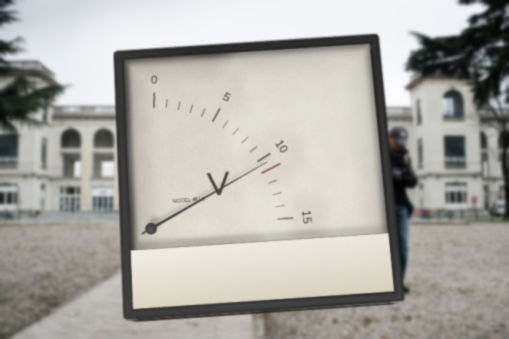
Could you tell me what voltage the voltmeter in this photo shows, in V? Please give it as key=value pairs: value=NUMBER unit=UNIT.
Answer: value=10.5 unit=V
